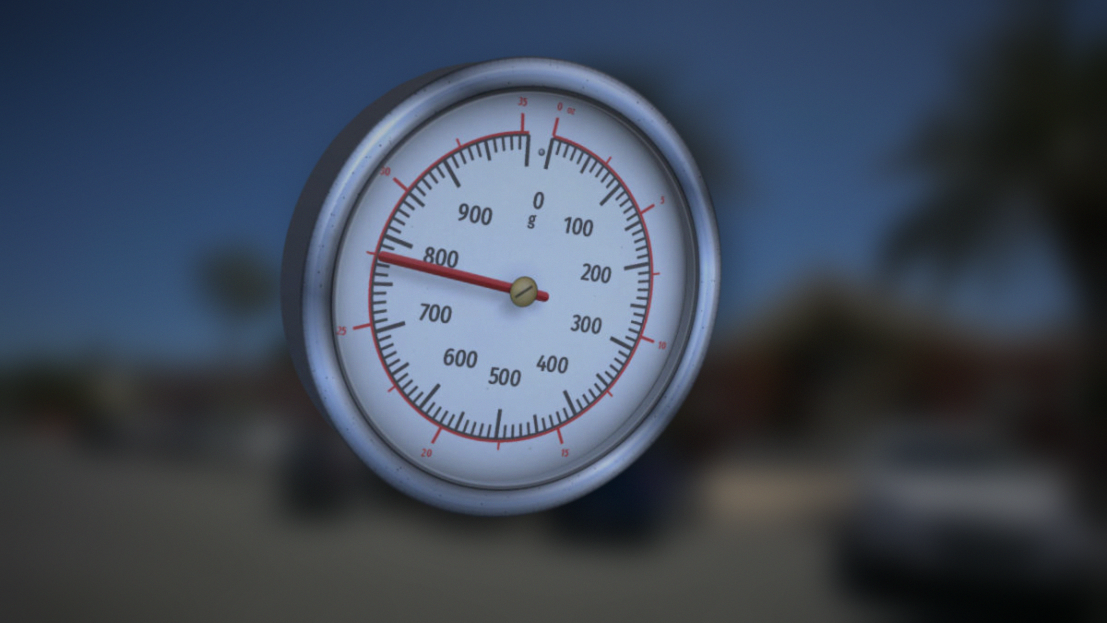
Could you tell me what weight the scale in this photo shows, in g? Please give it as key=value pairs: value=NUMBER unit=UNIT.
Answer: value=780 unit=g
